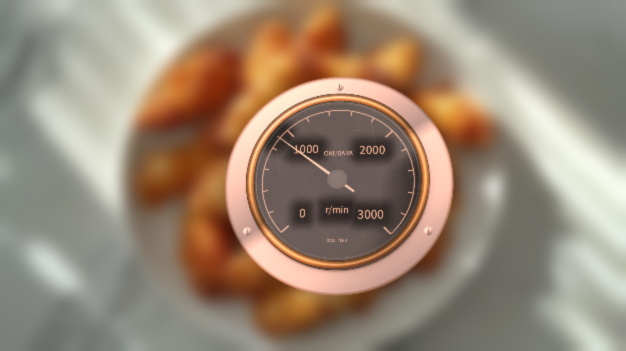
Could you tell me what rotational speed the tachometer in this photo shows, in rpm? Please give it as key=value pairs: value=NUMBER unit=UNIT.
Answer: value=900 unit=rpm
